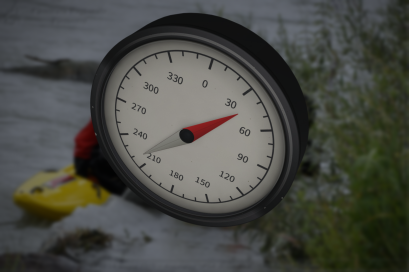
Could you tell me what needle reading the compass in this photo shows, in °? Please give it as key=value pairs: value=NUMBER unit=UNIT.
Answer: value=40 unit=°
